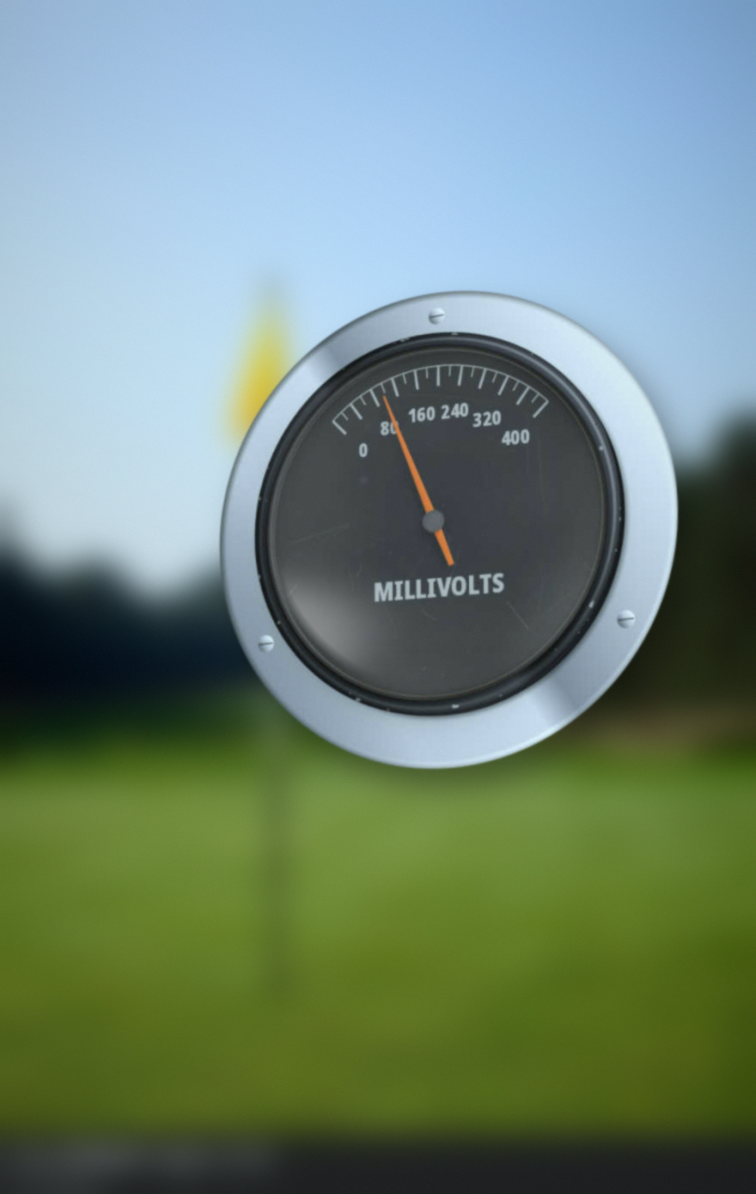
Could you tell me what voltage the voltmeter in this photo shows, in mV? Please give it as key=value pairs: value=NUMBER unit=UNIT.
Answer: value=100 unit=mV
